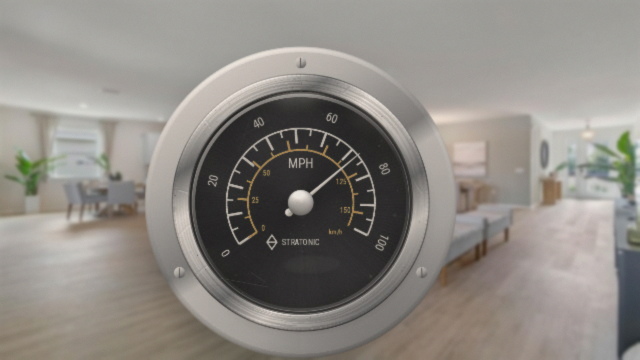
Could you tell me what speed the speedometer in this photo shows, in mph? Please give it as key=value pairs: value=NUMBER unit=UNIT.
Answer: value=72.5 unit=mph
